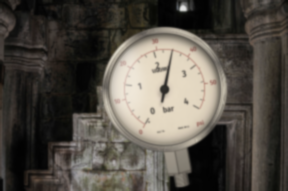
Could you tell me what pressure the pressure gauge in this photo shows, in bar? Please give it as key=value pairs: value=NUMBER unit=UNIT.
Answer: value=2.4 unit=bar
